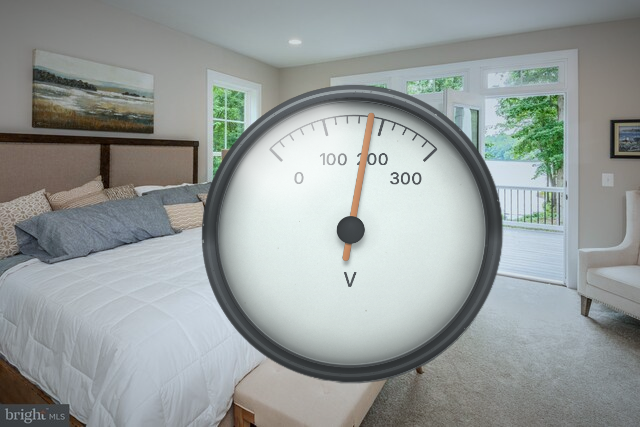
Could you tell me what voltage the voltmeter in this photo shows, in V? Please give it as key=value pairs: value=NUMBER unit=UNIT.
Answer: value=180 unit=V
